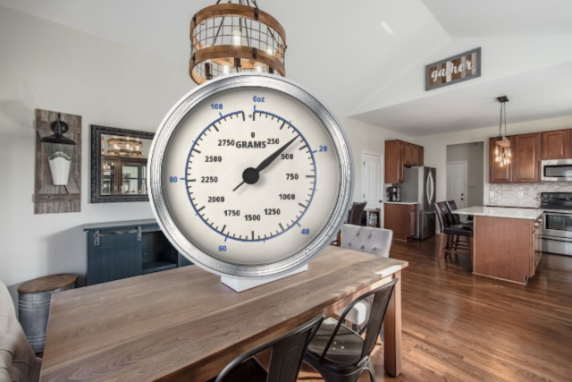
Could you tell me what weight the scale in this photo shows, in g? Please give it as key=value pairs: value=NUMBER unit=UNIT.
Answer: value=400 unit=g
